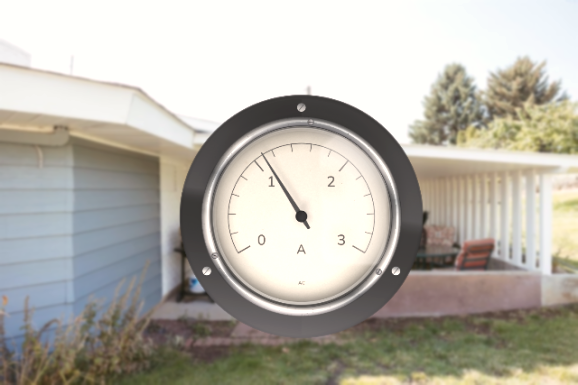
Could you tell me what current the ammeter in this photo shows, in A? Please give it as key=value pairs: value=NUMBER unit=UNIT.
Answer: value=1.1 unit=A
